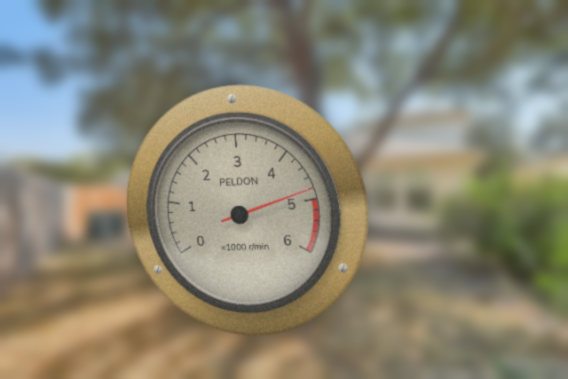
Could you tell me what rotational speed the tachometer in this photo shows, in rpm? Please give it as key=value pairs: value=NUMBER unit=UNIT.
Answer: value=4800 unit=rpm
